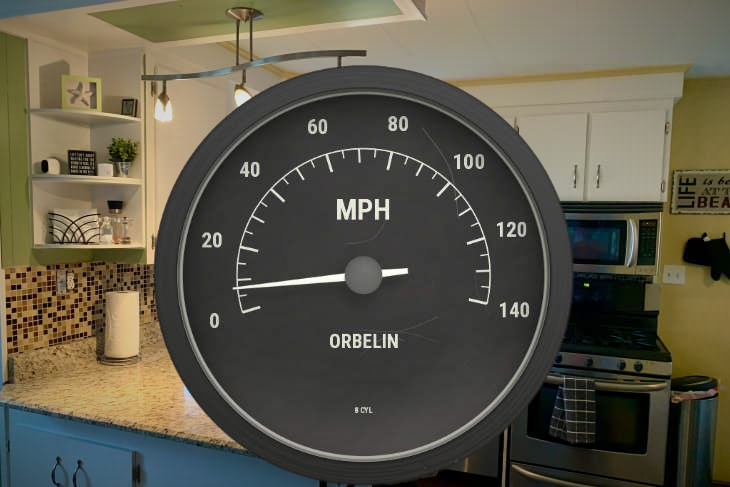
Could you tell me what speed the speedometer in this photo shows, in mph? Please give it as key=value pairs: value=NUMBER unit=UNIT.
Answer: value=7.5 unit=mph
